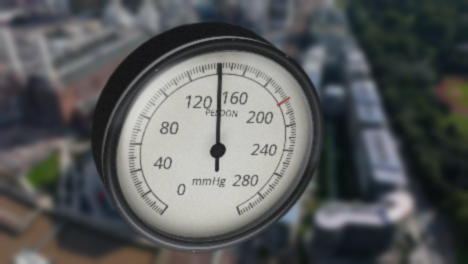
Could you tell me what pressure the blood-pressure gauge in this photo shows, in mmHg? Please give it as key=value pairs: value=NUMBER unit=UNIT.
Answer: value=140 unit=mmHg
